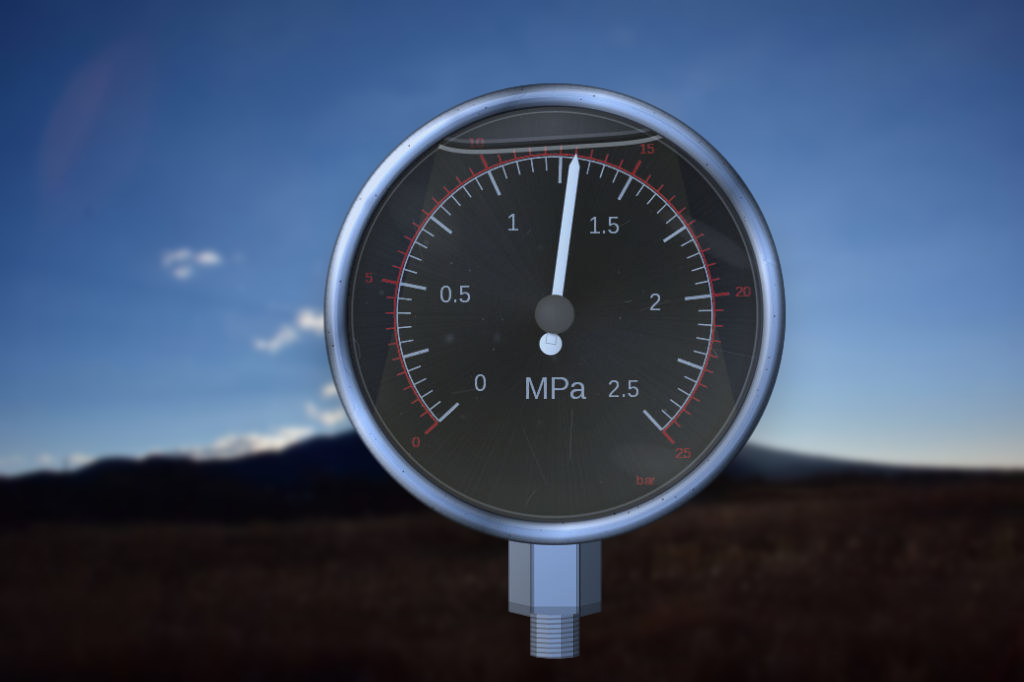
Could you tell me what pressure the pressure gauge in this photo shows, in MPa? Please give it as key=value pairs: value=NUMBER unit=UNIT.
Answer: value=1.3 unit=MPa
